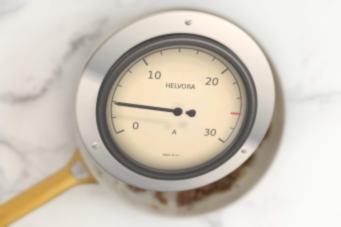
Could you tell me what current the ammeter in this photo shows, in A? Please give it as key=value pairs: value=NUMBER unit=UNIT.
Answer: value=4 unit=A
